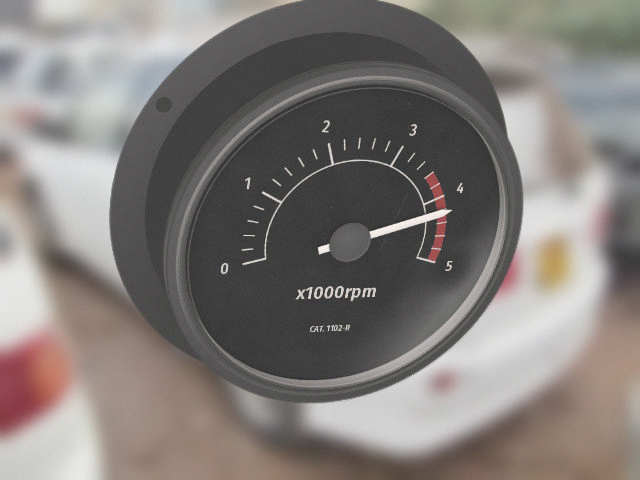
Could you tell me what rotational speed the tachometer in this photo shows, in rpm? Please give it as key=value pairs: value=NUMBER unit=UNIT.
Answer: value=4200 unit=rpm
